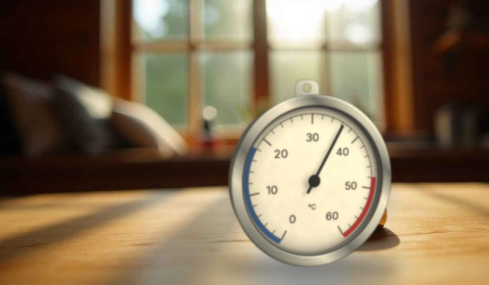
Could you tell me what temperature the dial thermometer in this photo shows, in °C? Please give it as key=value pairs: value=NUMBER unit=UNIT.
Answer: value=36 unit=°C
